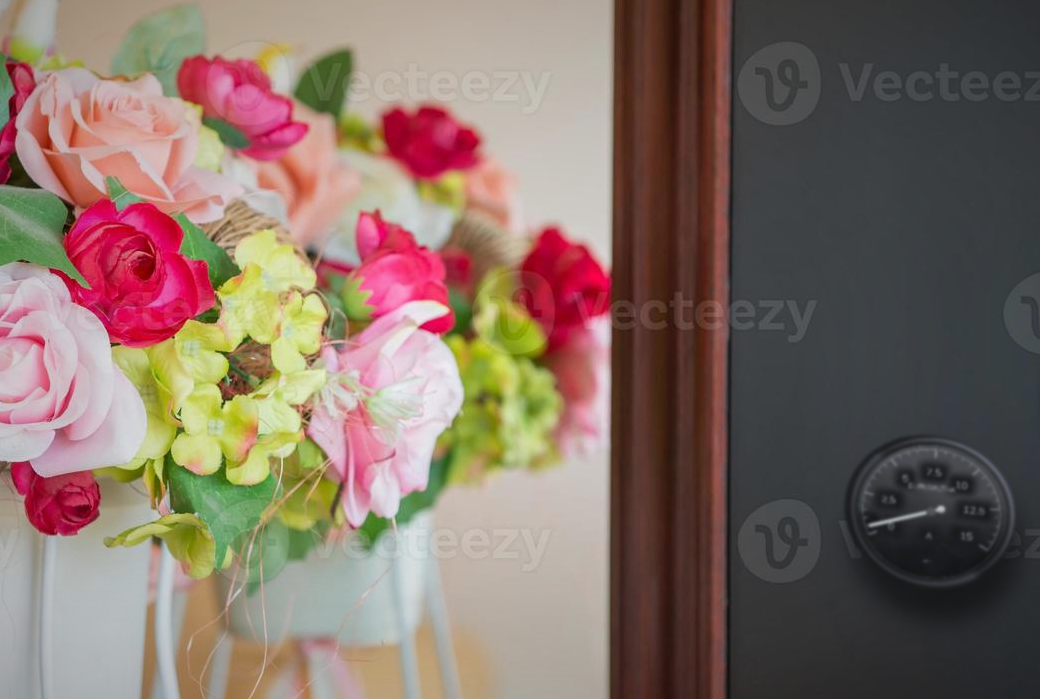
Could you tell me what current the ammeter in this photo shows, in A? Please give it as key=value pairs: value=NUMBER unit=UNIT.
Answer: value=0.5 unit=A
